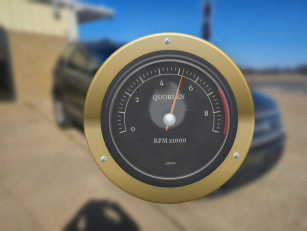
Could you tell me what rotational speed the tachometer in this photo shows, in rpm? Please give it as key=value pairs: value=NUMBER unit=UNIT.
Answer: value=5200 unit=rpm
